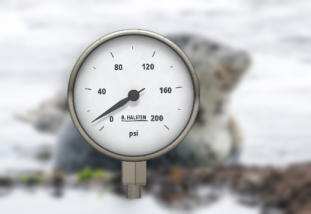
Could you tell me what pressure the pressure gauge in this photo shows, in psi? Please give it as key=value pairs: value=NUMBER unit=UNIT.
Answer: value=10 unit=psi
